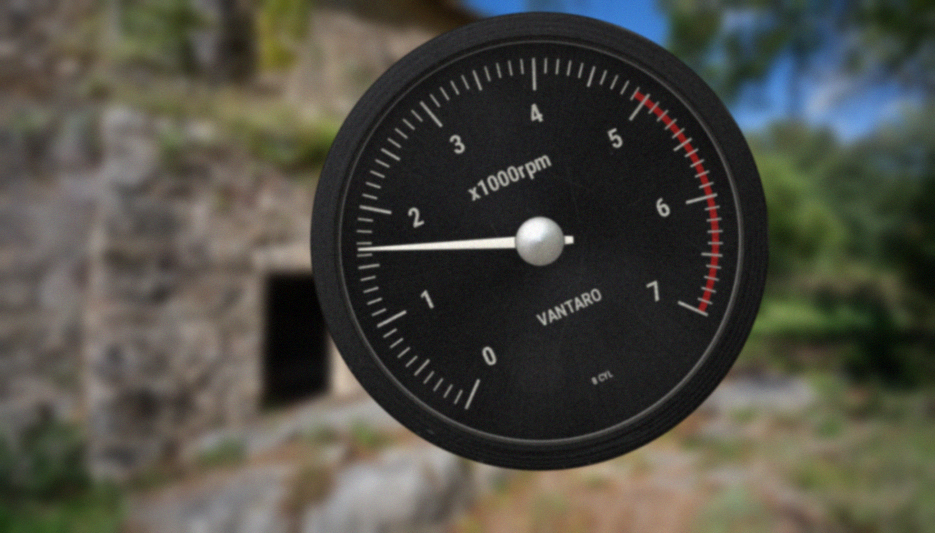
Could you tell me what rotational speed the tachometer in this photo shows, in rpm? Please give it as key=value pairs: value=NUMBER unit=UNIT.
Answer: value=1650 unit=rpm
